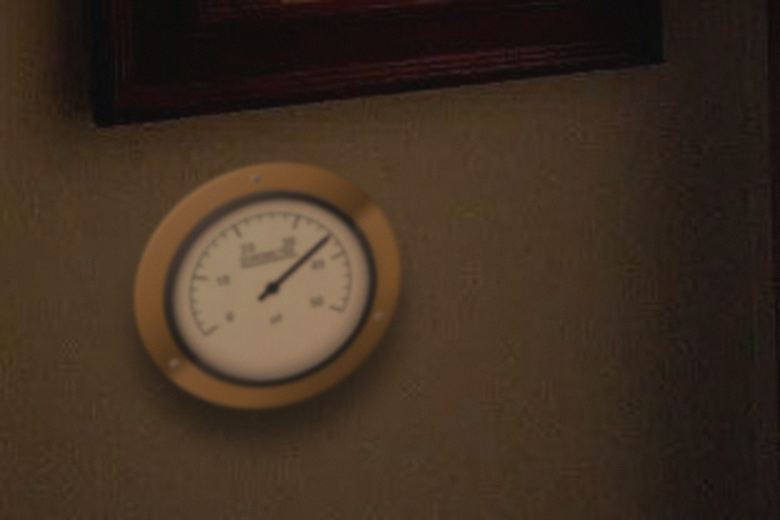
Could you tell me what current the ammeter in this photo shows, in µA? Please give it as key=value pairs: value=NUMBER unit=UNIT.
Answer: value=36 unit=µA
